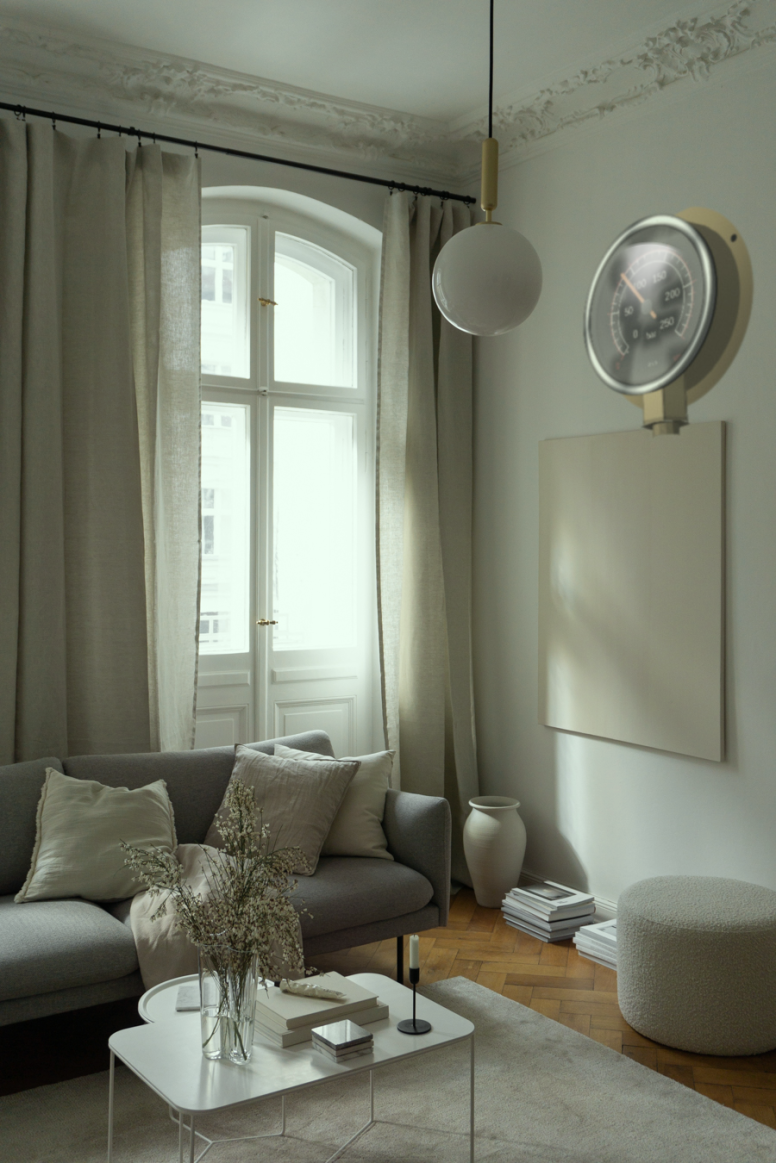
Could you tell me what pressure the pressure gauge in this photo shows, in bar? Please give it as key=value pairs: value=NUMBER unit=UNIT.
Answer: value=90 unit=bar
